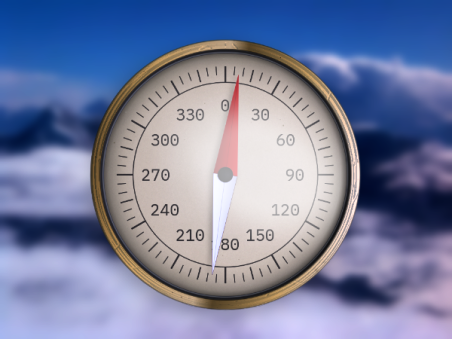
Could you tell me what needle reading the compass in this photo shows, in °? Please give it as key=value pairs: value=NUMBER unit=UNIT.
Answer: value=7.5 unit=°
